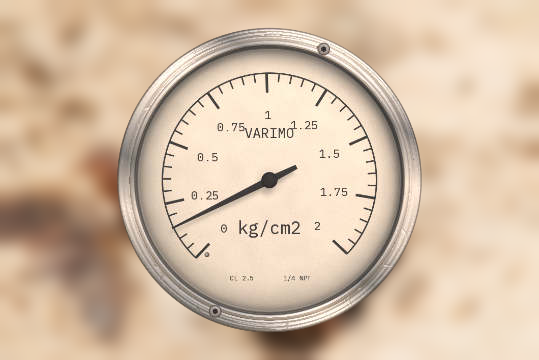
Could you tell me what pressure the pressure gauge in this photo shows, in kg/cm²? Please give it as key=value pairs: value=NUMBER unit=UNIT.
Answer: value=0.15 unit=kg/cm²
